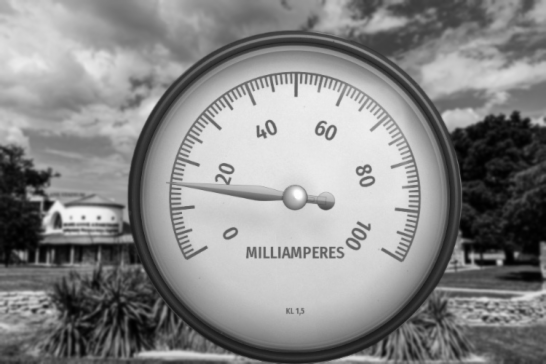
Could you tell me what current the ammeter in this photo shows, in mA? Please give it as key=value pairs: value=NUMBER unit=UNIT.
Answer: value=15 unit=mA
